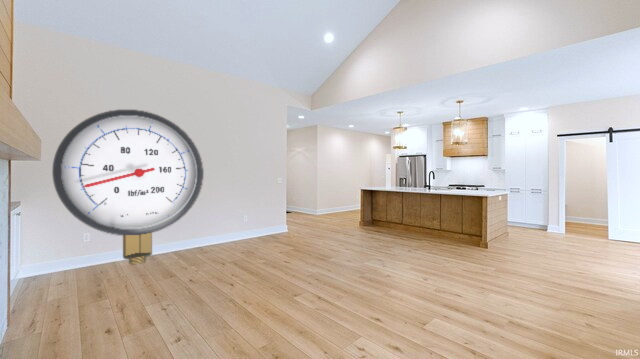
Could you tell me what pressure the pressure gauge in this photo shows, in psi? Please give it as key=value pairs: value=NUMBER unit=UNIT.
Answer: value=20 unit=psi
